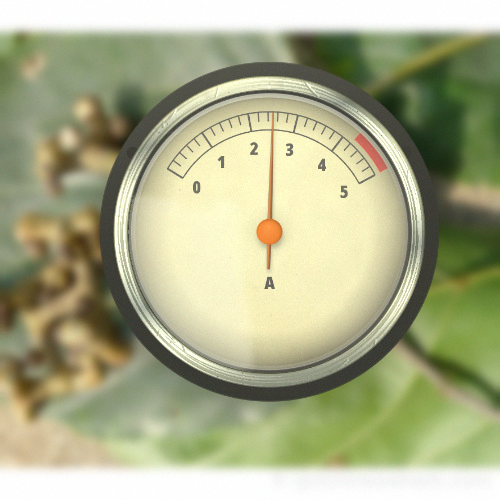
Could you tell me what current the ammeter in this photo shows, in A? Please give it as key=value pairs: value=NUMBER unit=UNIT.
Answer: value=2.5 unit=A
